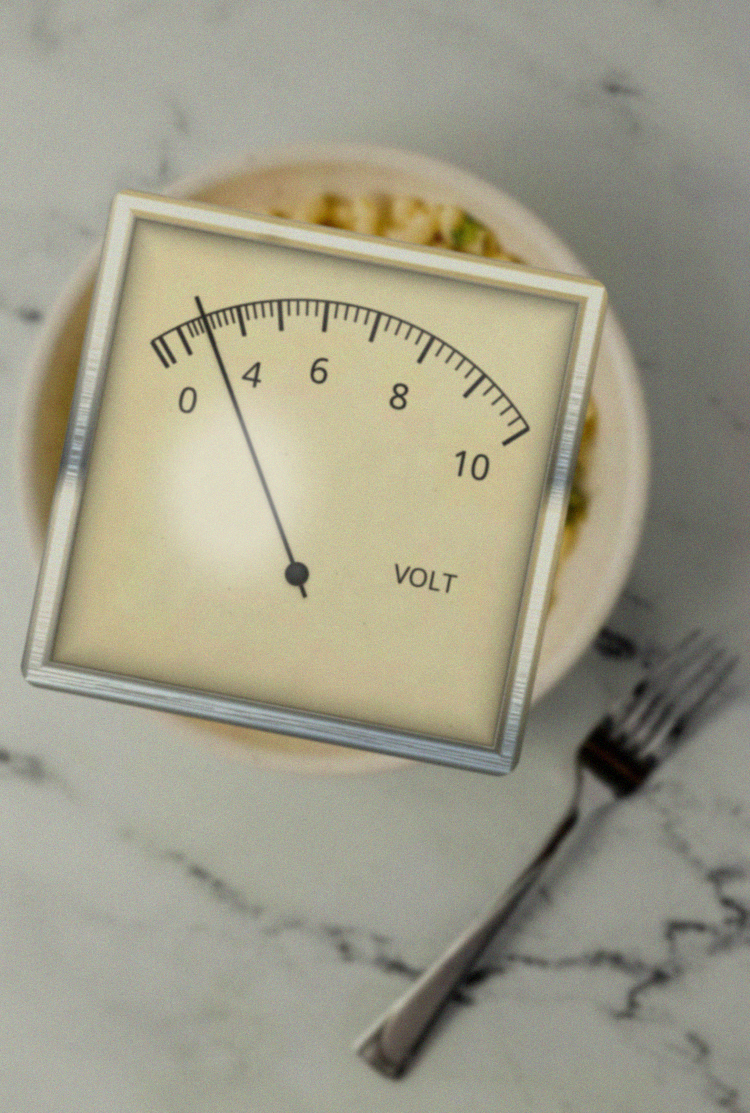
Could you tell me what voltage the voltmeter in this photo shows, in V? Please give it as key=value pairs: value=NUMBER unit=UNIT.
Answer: value=3 unit=V
